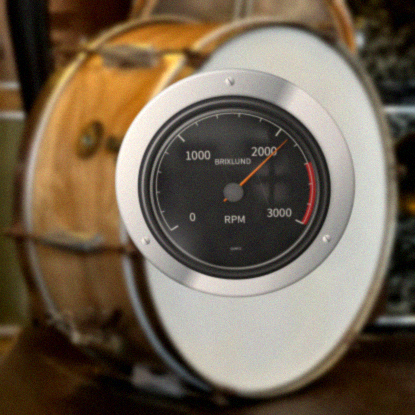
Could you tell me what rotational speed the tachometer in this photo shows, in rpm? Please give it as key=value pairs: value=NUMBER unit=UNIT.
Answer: value=2100 unit=rpm
